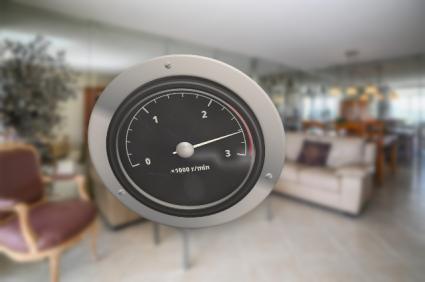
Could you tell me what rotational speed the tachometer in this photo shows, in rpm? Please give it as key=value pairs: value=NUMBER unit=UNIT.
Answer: value=2600 unit=rpm
